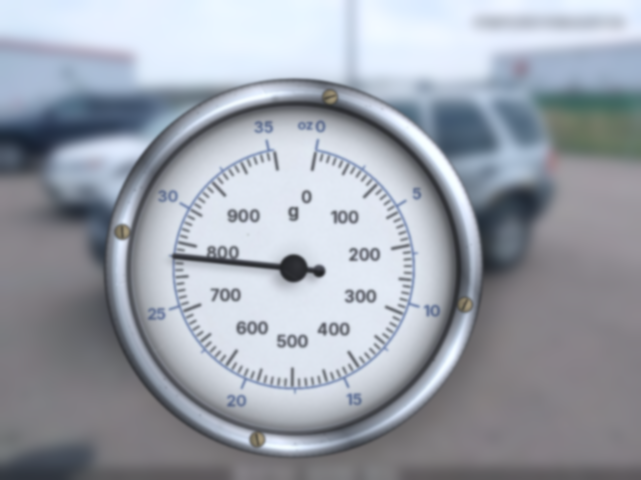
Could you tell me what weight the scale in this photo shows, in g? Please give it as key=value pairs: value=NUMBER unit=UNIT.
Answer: value=780 unit=g
